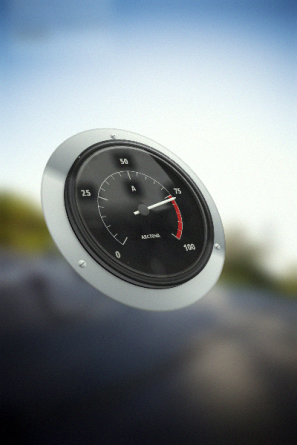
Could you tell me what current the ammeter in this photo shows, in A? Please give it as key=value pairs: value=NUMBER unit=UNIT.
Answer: value=77.5 unit=A
